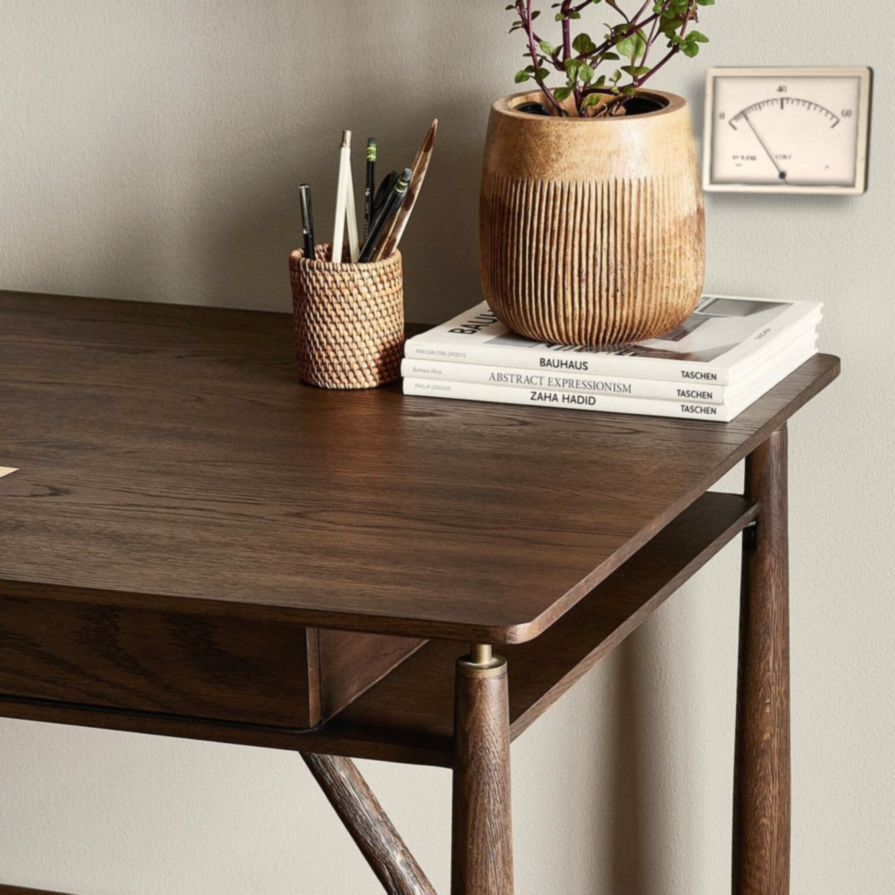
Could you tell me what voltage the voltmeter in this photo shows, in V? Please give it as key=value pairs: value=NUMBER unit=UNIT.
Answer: value=20 unit=V
